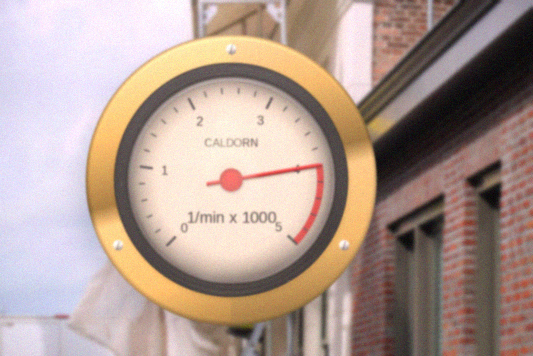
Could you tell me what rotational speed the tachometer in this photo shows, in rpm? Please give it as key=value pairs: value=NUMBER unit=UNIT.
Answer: value=4000 unit=rpm
